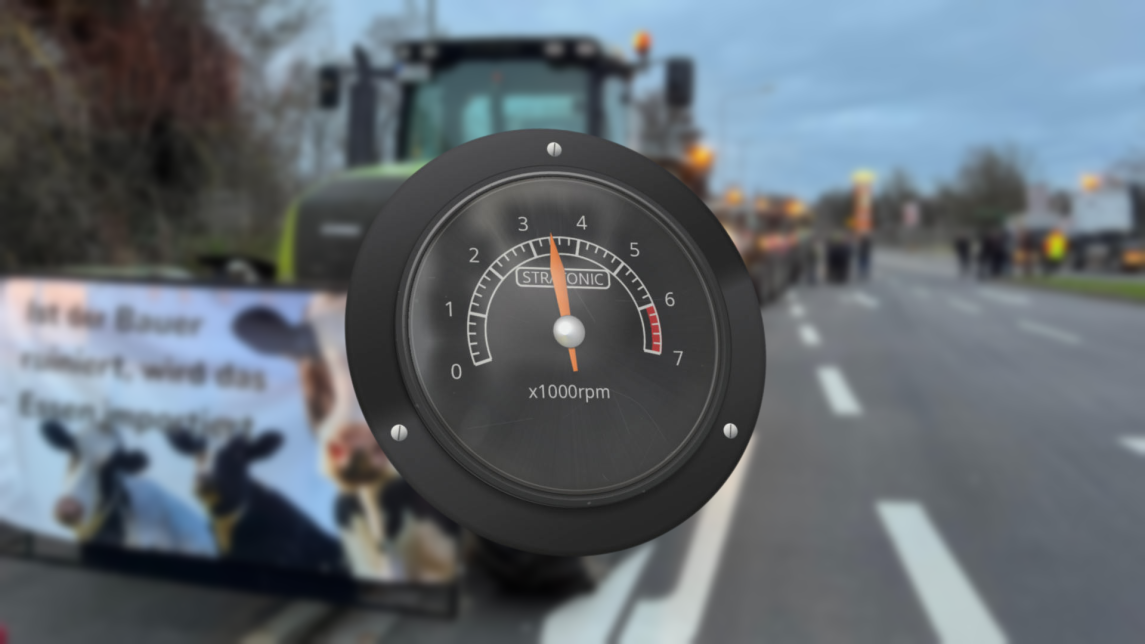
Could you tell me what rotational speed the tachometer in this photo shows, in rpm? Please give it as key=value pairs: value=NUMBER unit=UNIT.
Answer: value=3400 unit=rpm
